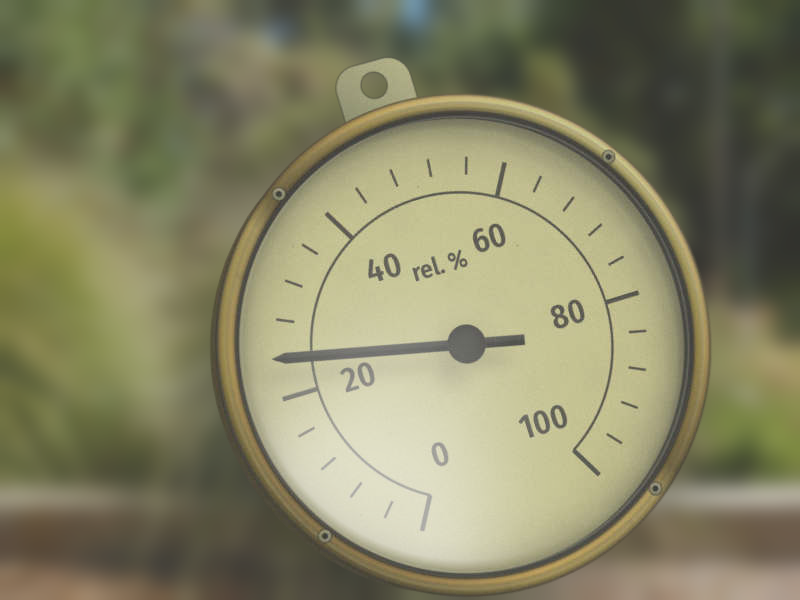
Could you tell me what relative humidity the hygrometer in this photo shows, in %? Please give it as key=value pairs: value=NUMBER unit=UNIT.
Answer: value=24 unit=%
